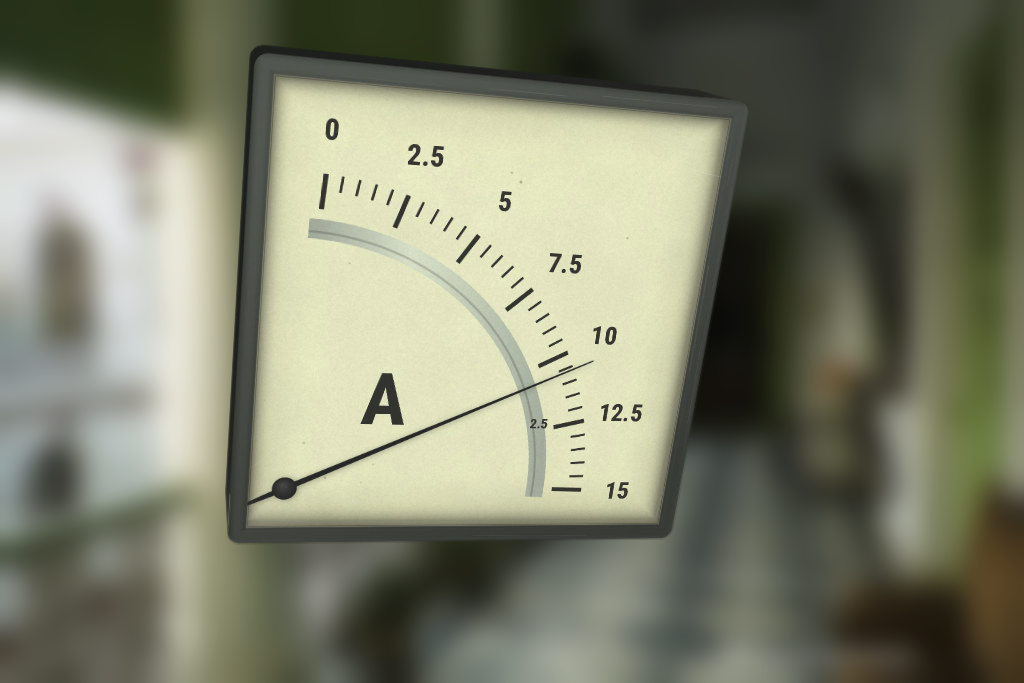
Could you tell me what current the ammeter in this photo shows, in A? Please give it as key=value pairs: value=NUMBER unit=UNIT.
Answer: value=10.5 unit=A
